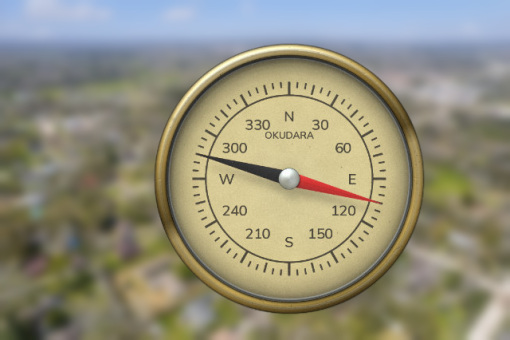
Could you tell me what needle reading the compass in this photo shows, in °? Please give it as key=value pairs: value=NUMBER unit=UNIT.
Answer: value=105 unit=°
